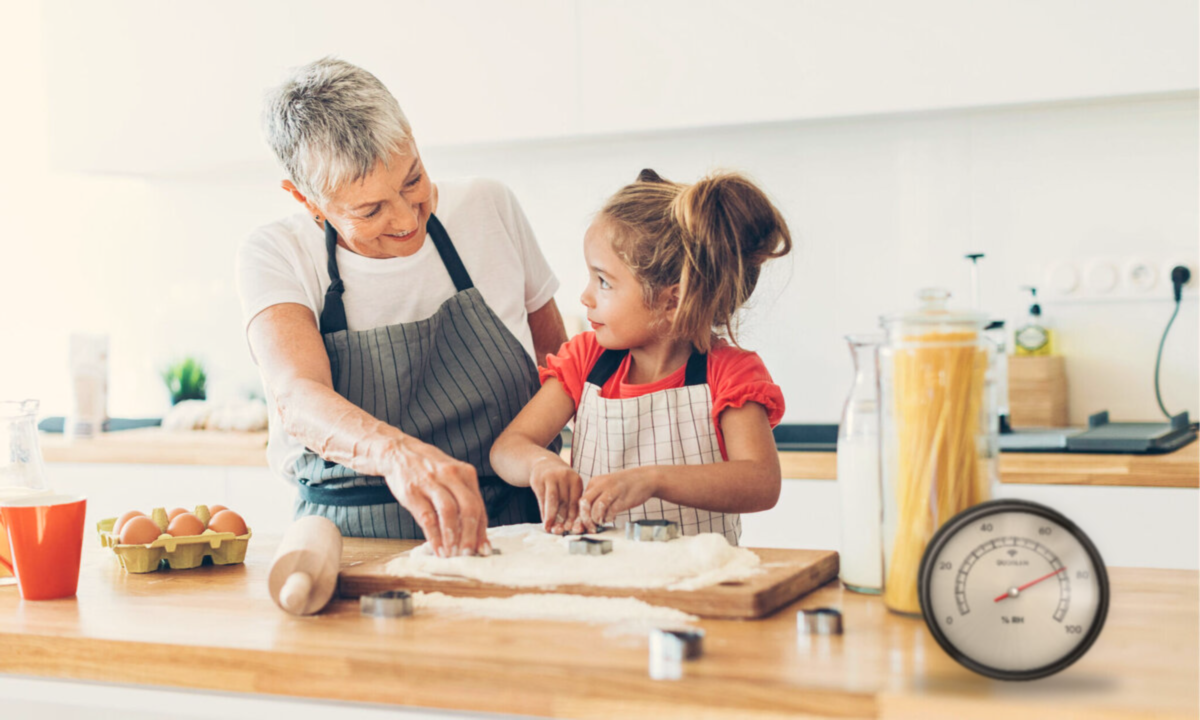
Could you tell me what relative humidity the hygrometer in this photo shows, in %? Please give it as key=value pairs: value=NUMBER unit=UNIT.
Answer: value=75 unit=%
